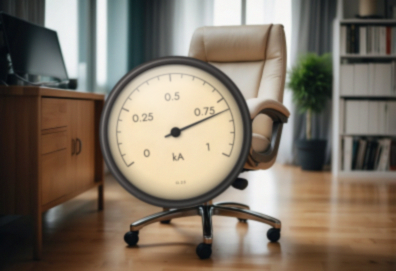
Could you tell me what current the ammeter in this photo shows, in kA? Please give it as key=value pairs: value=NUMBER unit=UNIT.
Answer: value=0.8 unit=kA
